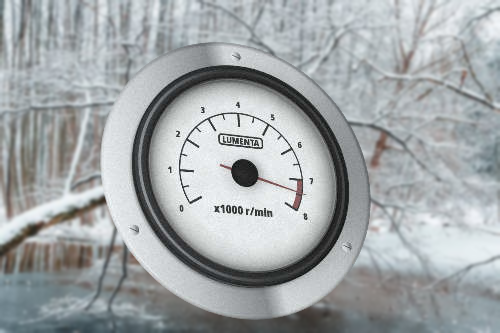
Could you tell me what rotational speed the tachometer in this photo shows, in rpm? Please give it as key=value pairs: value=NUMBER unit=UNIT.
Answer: value=7500 unit=rpm
